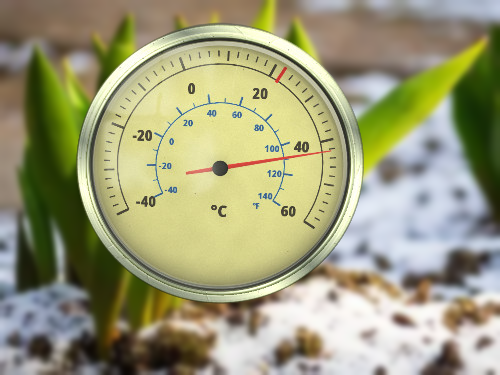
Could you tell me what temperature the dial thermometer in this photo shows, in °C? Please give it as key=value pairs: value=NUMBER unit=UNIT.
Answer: value=42 unit=°C
